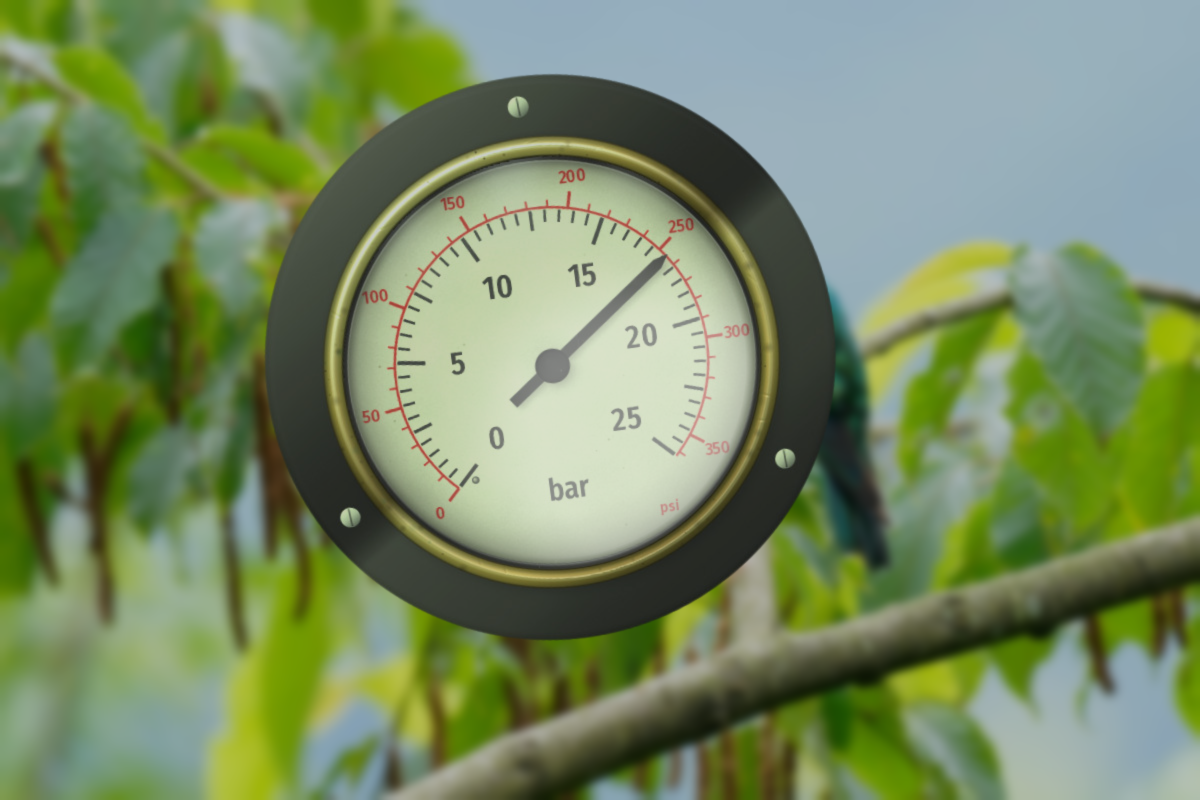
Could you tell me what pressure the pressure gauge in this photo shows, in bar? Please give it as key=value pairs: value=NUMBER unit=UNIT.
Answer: value=17.5 unit=bar
